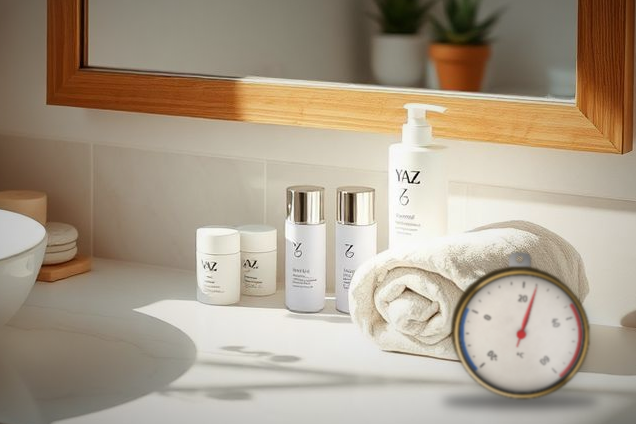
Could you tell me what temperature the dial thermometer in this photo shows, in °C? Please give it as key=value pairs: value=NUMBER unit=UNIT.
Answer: value=24 unit=°C
